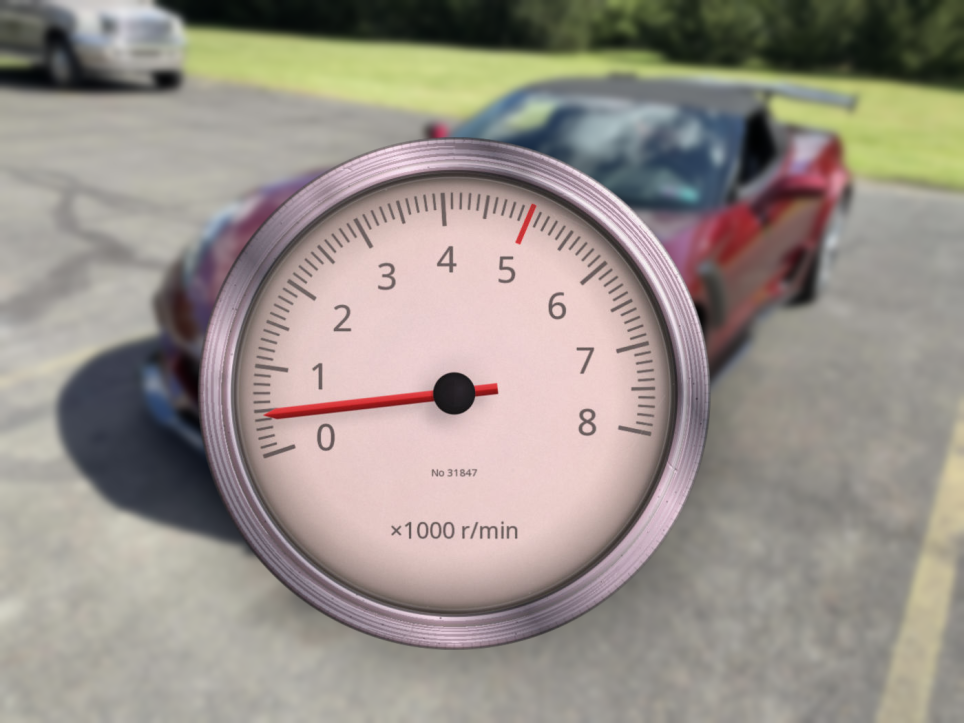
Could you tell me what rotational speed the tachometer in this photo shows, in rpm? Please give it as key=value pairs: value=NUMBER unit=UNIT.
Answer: value=450 unit=rpm
